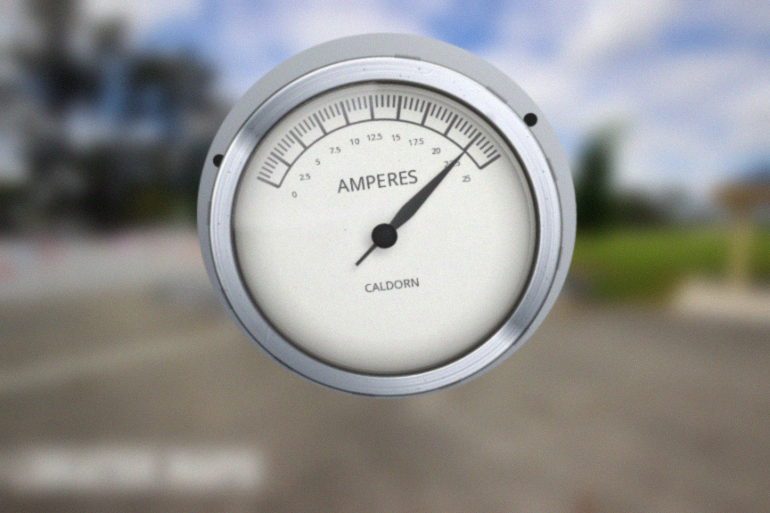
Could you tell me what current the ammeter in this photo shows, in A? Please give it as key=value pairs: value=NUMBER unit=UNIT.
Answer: value=22.5 unit=A
